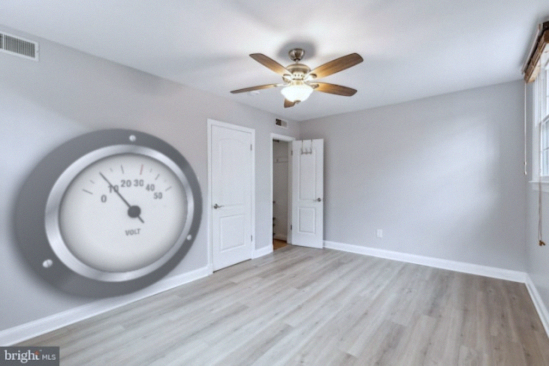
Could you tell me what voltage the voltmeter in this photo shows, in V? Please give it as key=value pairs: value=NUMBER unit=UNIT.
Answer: value=10 unit=V
